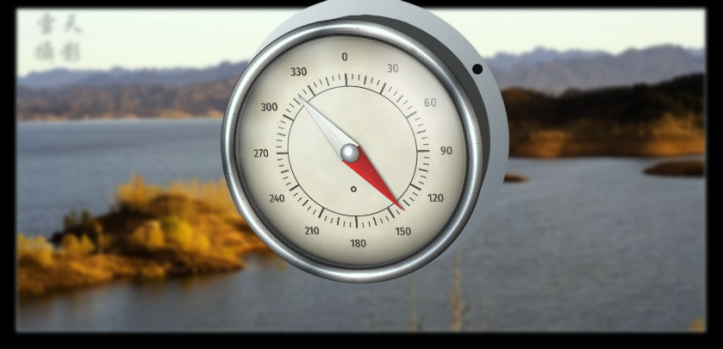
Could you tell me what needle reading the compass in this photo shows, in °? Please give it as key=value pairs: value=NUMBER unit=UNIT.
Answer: value=140 unit=°
